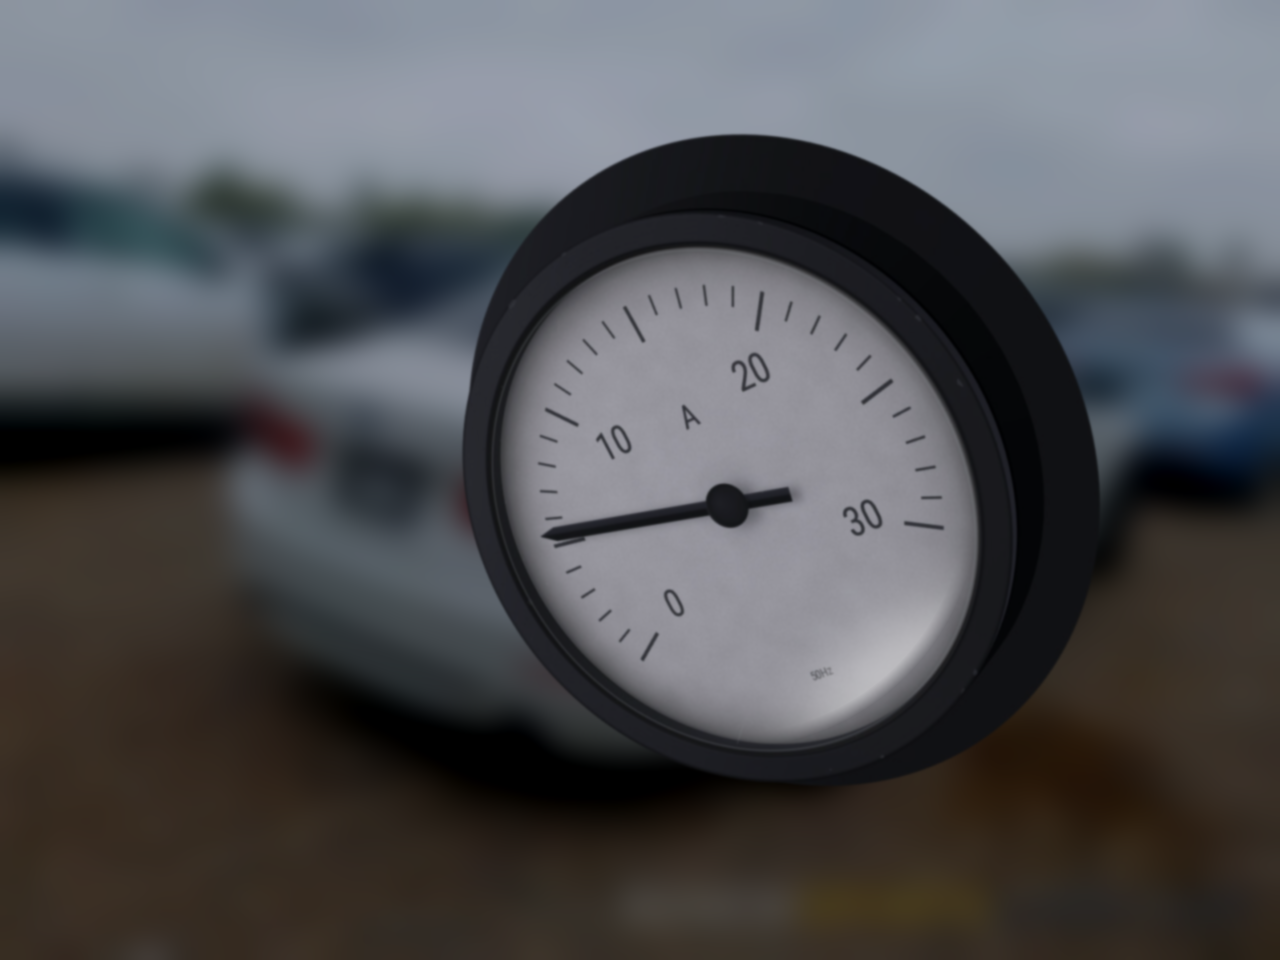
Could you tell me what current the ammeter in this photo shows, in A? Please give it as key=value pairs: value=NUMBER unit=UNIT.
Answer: value=5.5 unit=A
